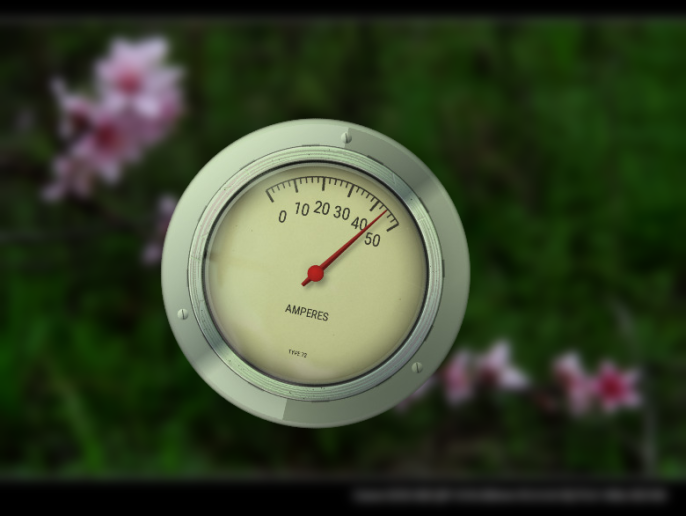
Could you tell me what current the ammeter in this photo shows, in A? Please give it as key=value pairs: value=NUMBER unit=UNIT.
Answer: value=44 unit=A
